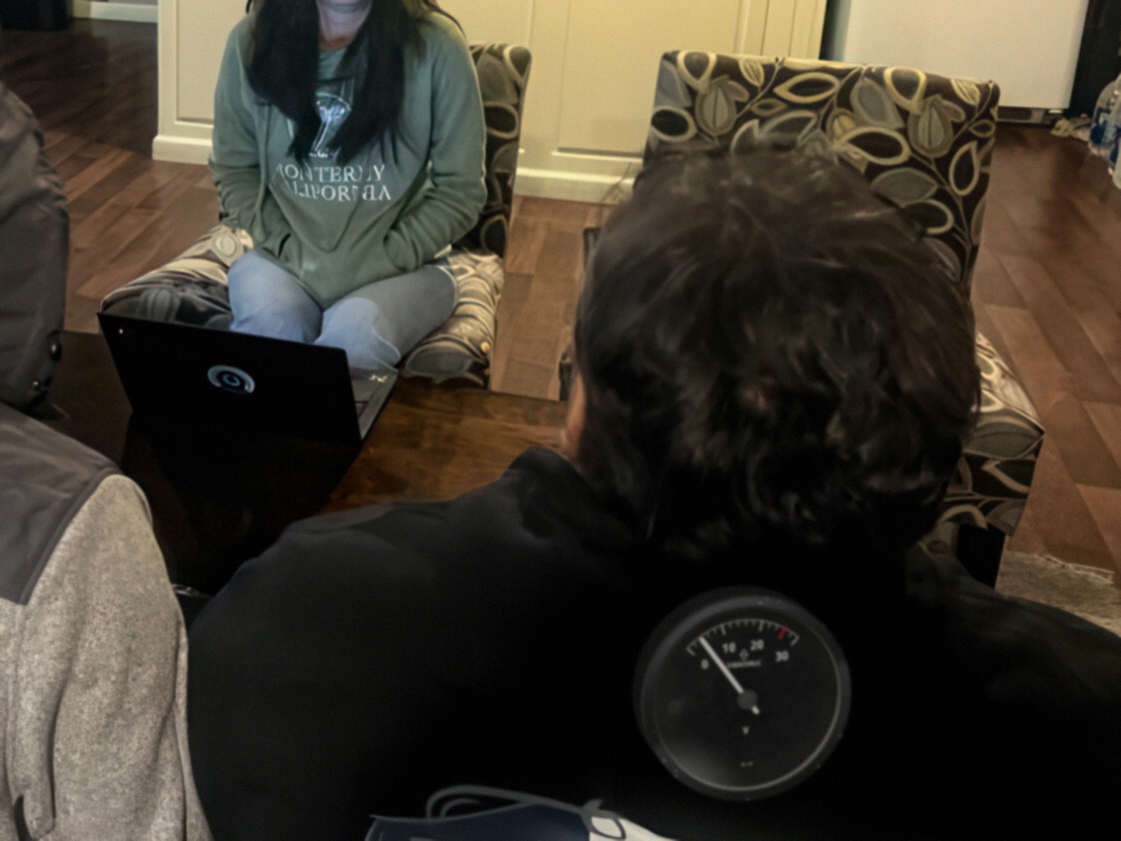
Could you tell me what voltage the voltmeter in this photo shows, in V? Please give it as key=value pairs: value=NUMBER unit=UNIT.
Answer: value=4 unit=V
